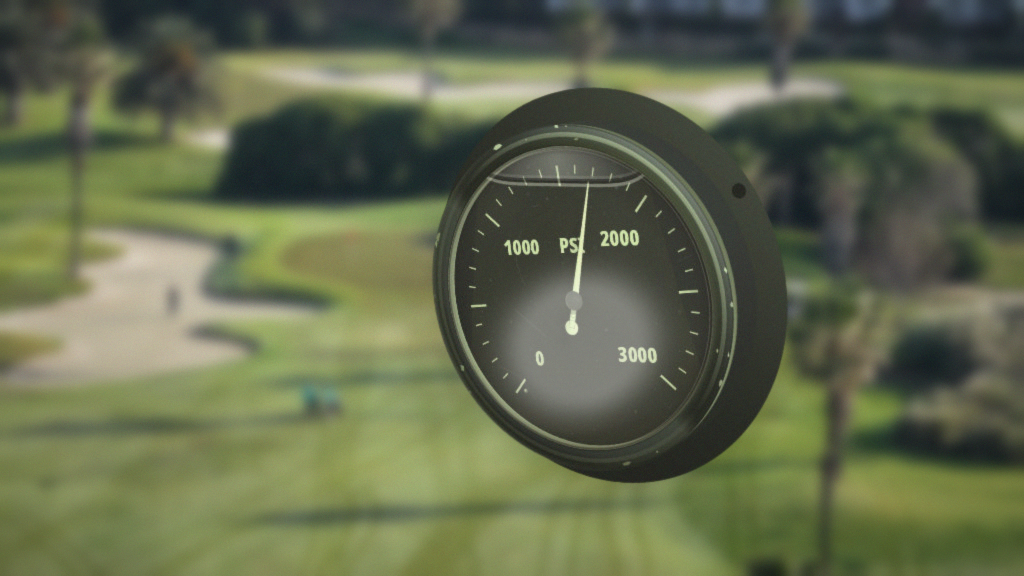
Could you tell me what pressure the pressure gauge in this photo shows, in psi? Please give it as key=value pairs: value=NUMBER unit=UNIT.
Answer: value=1700 unit=psi
